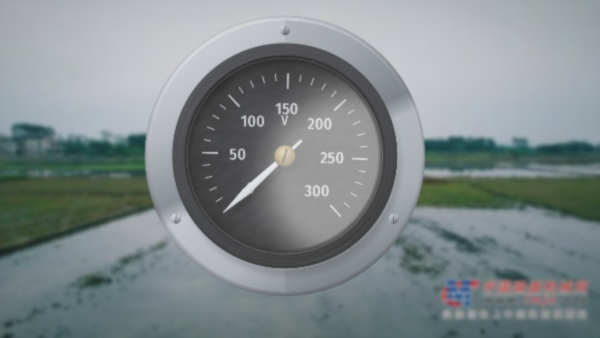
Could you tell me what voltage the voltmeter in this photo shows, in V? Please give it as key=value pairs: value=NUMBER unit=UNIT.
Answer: value=0 unit=V
